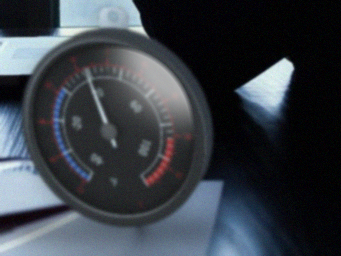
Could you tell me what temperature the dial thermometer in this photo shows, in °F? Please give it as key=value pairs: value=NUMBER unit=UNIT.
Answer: value=20 unit=°F
